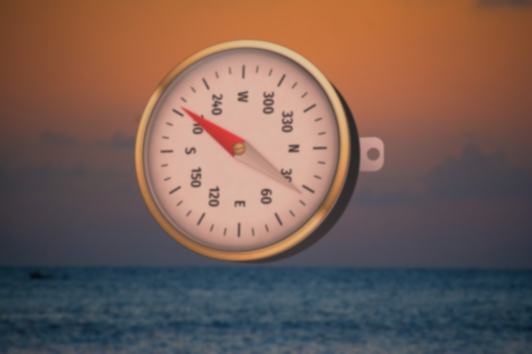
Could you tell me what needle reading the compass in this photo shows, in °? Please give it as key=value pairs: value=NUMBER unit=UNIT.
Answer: value=215 unit=°
